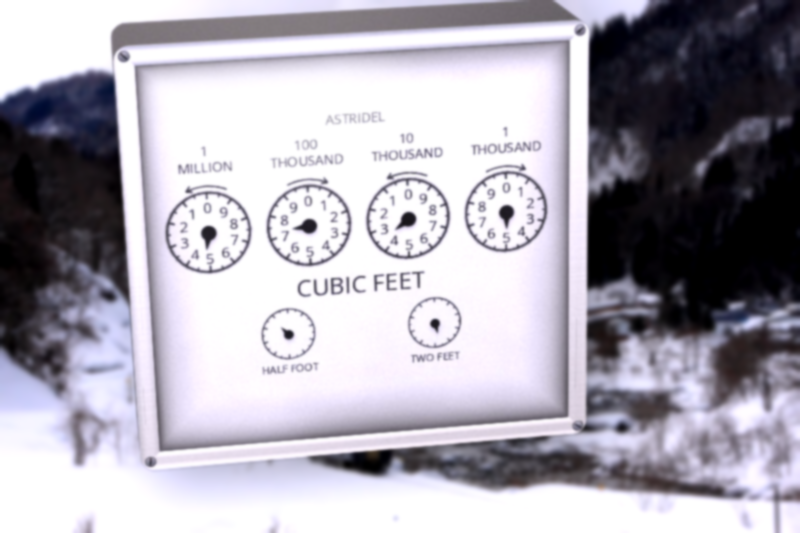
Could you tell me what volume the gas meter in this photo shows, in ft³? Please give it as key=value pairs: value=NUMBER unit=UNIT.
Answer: value=473500 unit=ft³
